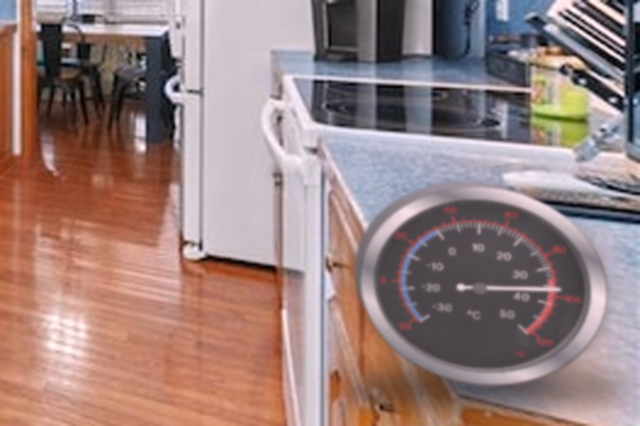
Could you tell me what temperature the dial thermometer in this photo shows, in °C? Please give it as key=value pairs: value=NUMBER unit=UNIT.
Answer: value=35 unit=°C
